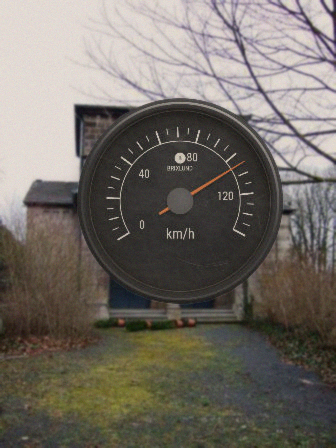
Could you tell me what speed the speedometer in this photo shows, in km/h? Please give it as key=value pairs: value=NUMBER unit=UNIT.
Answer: value=105 unit=km/h
